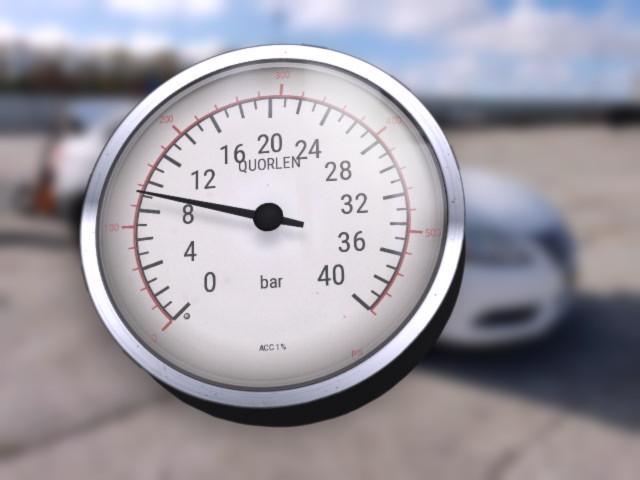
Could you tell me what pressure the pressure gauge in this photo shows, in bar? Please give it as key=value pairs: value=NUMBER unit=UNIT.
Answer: value=9 unit=bar
